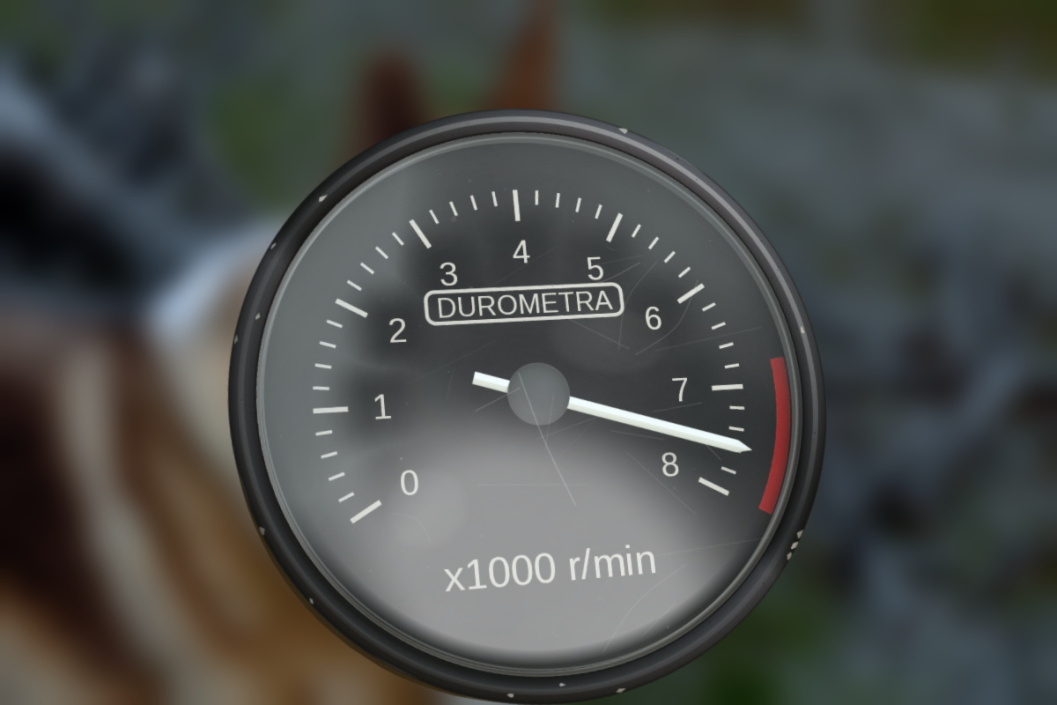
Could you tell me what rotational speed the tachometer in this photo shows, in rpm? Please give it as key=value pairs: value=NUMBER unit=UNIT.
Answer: value=7600 unit=rpm
